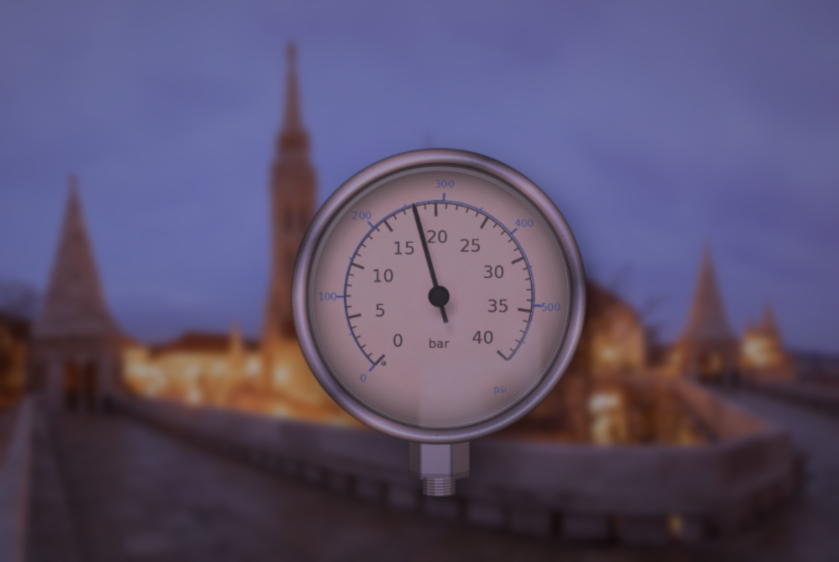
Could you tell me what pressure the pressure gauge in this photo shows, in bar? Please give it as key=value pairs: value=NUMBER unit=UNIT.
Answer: value=18 unit=bar
